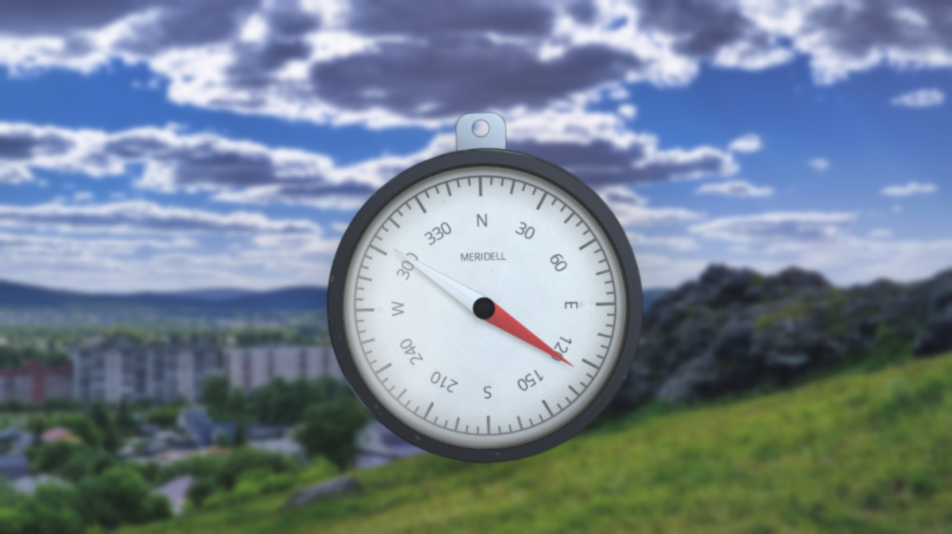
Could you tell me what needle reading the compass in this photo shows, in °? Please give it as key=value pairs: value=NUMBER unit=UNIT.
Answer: value=125 unit=°
